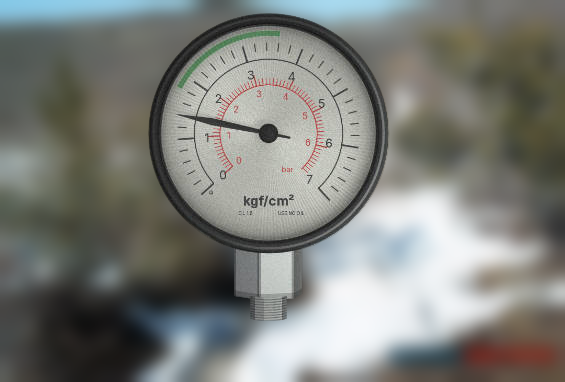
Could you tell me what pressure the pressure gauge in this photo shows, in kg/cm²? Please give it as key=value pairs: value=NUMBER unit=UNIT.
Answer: value=1.4 unit=kg/cm²
